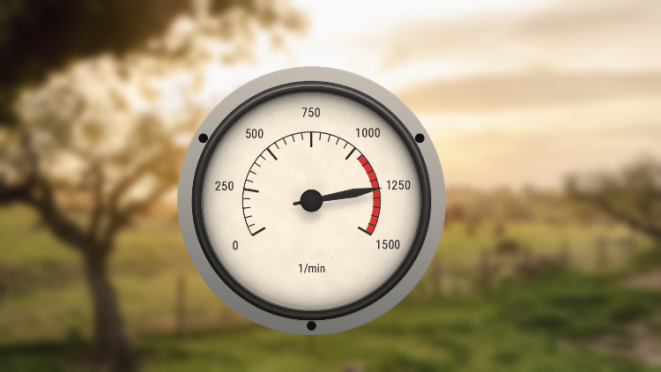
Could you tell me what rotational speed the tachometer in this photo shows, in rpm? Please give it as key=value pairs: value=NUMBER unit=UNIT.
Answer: value=1250 unit=rpm
